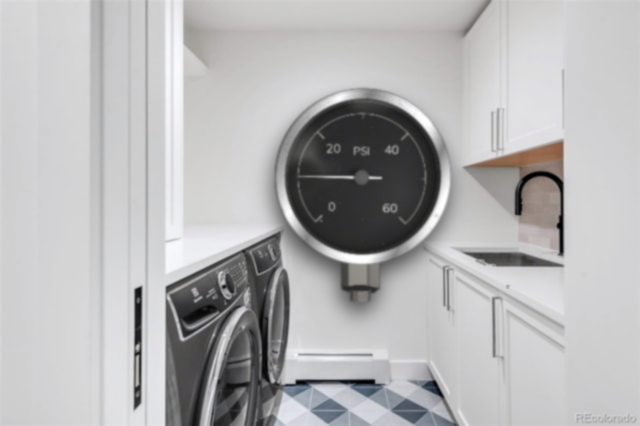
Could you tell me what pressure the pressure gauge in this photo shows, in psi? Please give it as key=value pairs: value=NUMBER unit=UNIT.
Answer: value=10 unit=psi
